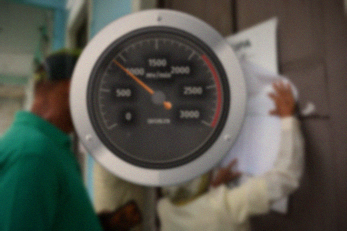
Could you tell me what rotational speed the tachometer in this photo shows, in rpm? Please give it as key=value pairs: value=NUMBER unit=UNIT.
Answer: value=900 unit=rpm
